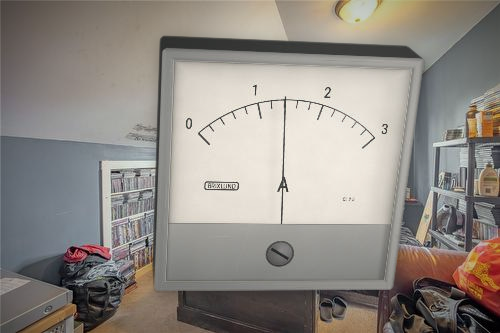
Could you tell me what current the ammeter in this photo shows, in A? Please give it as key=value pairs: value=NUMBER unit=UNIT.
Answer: value=1.4 unit=A
